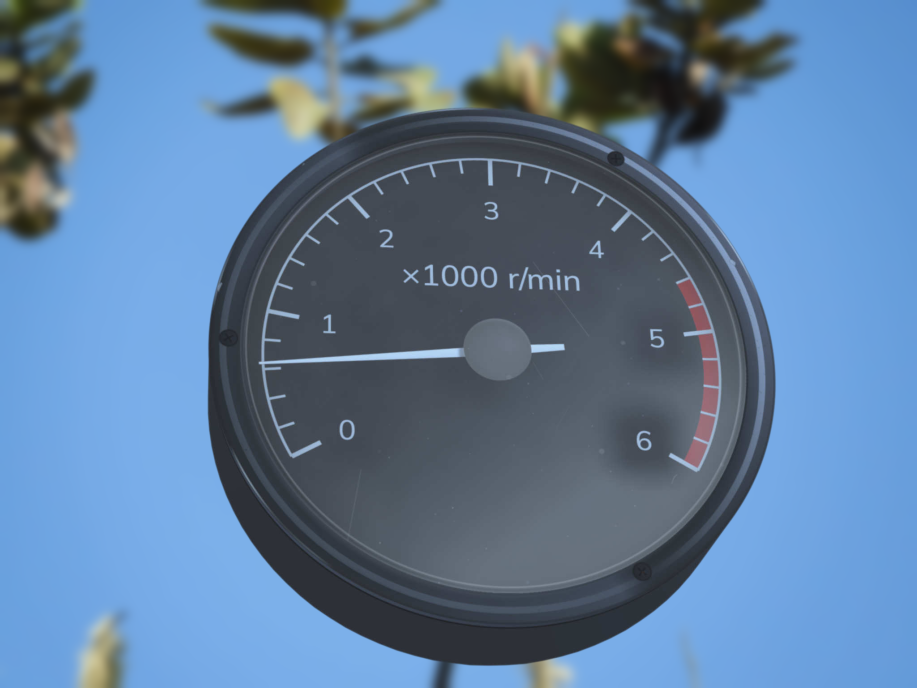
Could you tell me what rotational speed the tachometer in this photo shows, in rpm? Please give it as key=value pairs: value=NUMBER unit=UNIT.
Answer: value=600 unit=rpm
